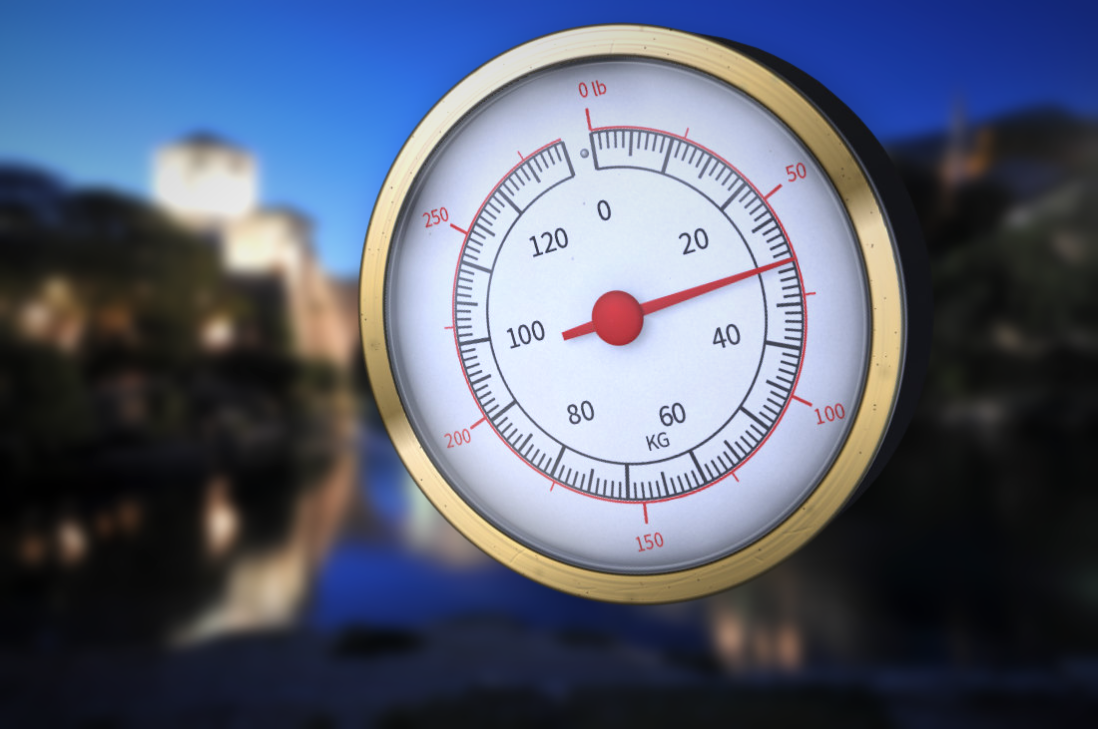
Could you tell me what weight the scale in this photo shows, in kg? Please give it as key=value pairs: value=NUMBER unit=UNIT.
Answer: value=30 unit=kg
